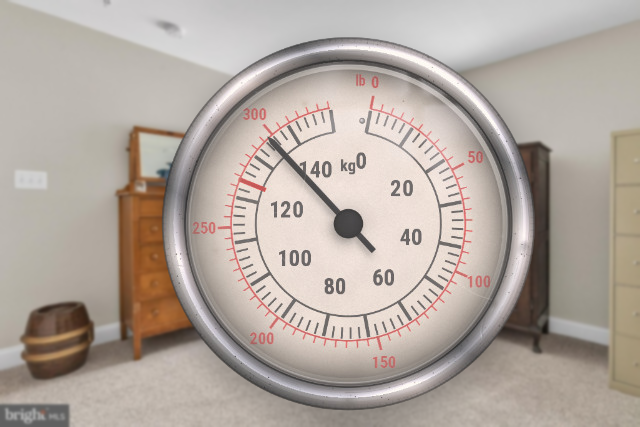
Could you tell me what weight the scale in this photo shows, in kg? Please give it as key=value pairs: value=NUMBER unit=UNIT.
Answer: value=135 unit=kg
